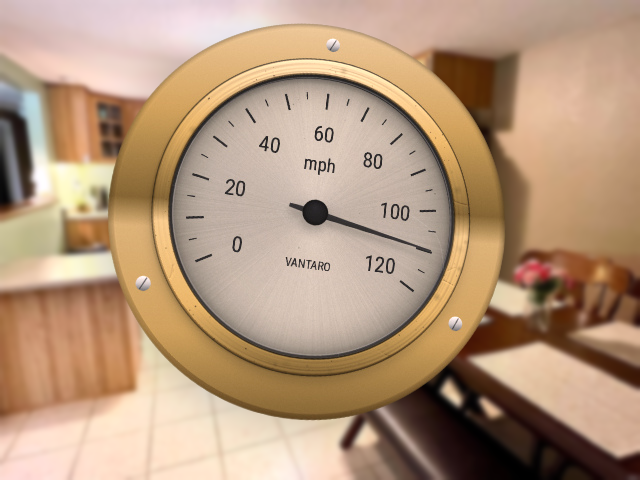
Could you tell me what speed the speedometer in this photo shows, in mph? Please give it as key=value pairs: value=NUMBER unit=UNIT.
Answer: value=110 unit=mph
